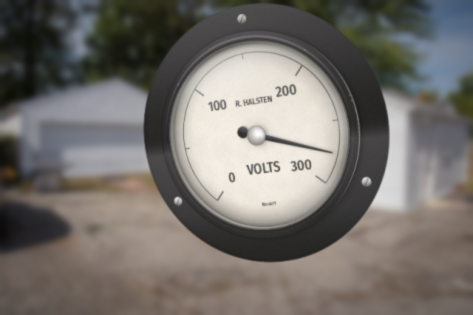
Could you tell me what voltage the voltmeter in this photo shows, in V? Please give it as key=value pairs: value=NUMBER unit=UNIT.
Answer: value=275 unit=V
